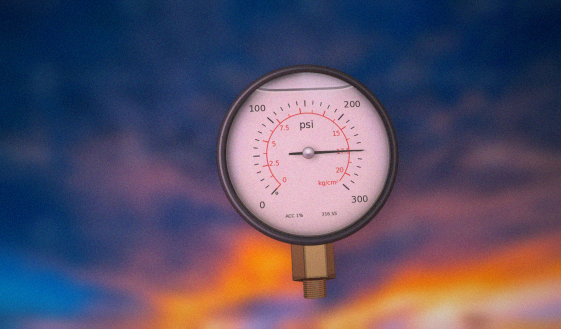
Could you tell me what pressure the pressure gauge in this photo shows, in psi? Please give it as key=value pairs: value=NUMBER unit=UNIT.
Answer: value=250 unit=psi
